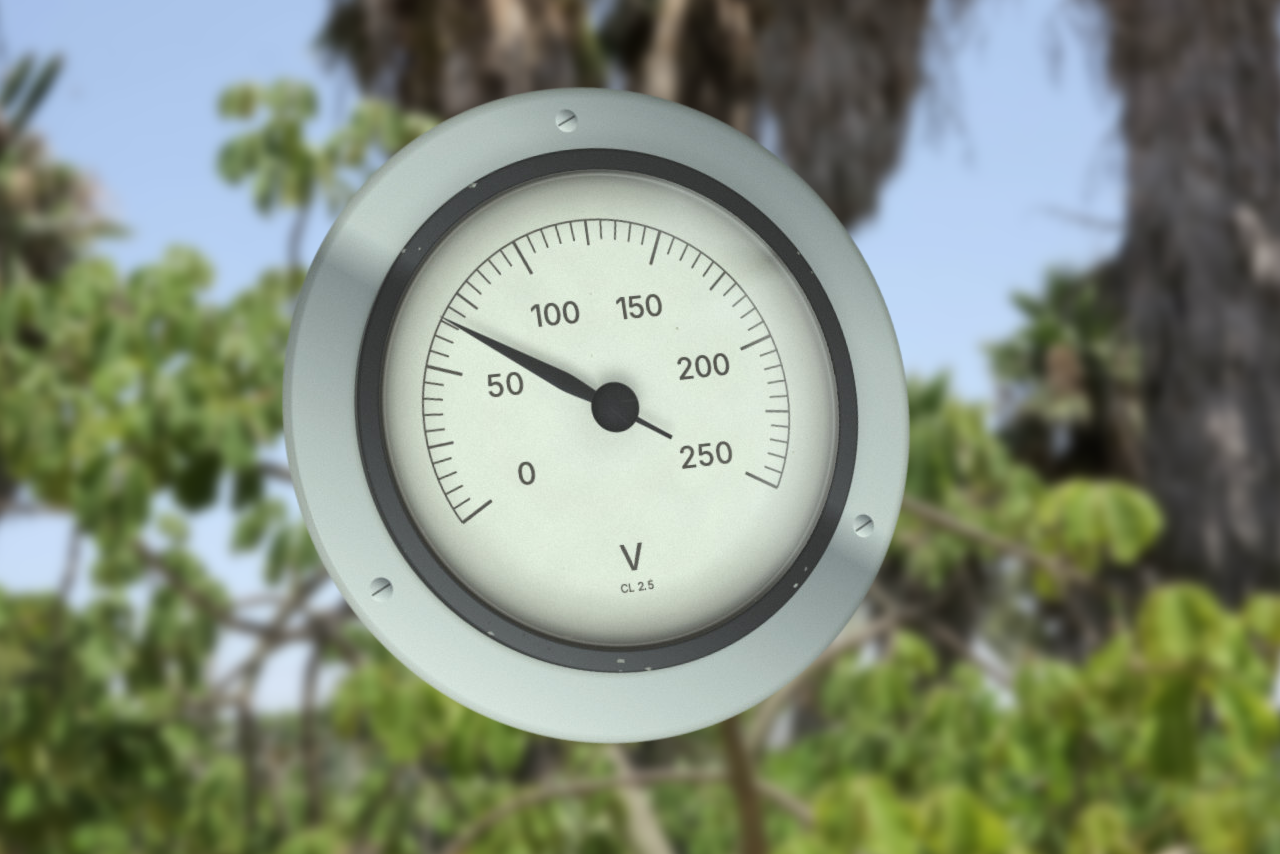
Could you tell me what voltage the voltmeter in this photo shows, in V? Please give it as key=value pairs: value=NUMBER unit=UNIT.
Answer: value=65 unit=V
